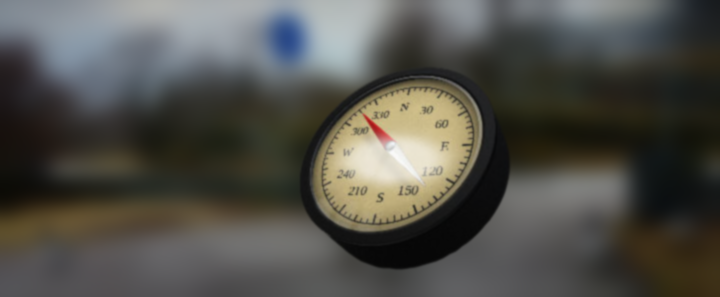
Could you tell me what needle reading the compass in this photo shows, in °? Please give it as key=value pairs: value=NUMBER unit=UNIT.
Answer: value=315 unit=°
